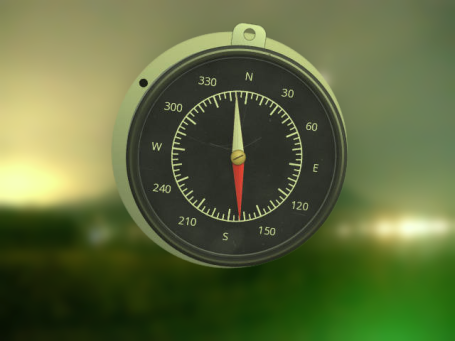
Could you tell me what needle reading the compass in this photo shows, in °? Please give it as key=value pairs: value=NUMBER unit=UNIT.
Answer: value=170 unit=°
